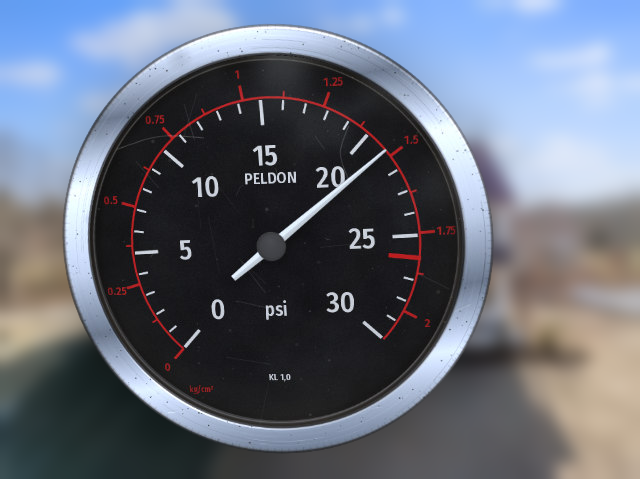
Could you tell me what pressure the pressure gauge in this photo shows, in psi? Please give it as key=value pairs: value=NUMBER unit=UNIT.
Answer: value=21 unit=psi
